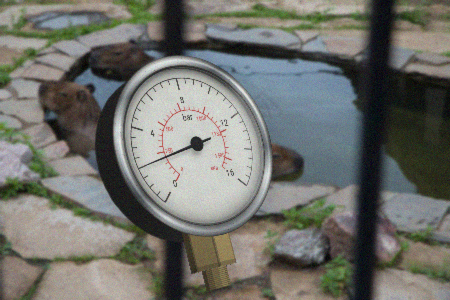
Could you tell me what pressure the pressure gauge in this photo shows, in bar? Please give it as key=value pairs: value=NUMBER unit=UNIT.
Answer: value=2 unit=bar
